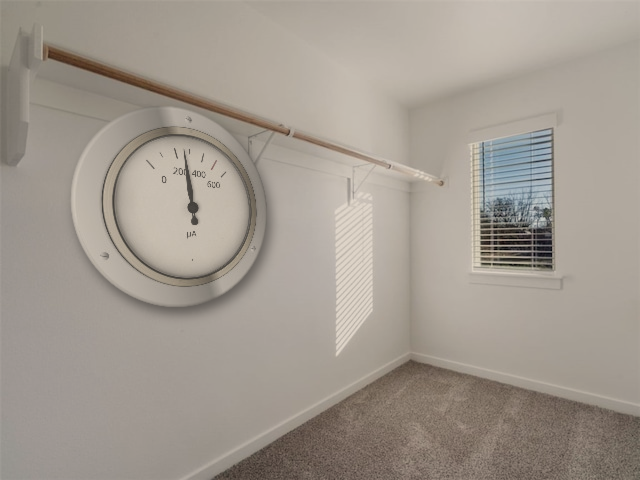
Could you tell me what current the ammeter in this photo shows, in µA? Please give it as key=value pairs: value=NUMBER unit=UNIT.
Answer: value=250 unit=µA
